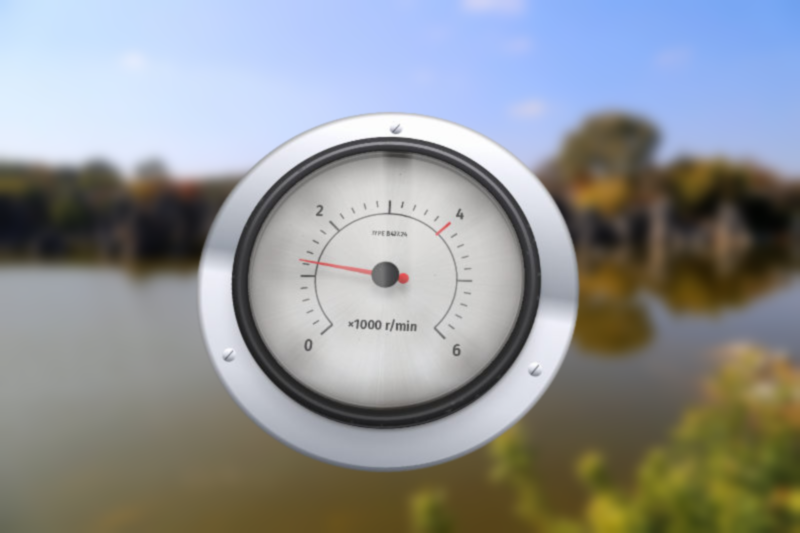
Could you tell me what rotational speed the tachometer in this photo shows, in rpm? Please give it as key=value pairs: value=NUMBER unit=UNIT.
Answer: value=1200 unit=rpm
